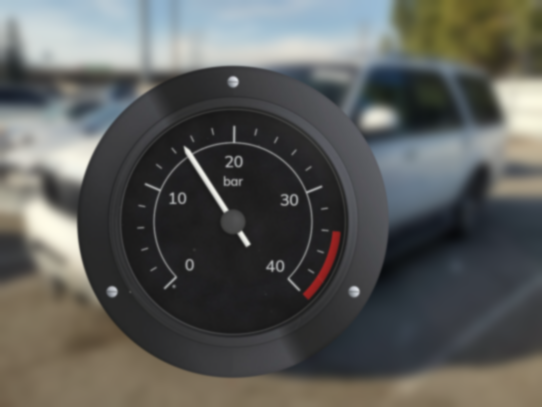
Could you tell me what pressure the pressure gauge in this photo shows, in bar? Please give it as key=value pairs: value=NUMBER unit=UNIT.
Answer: value=15 unit=bar
